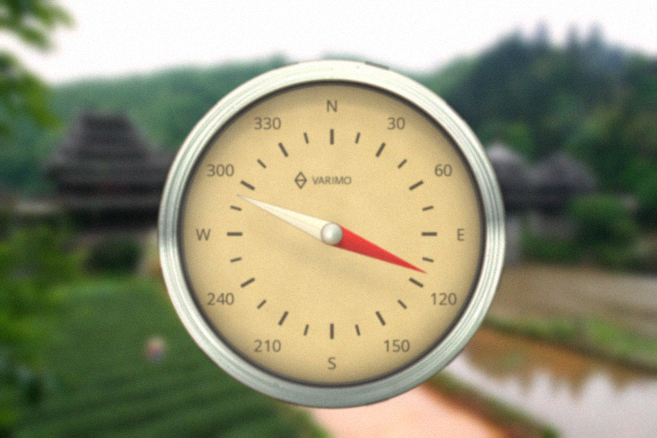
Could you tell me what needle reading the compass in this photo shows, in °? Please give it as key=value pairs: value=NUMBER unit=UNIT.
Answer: value=112.5 unit=°
